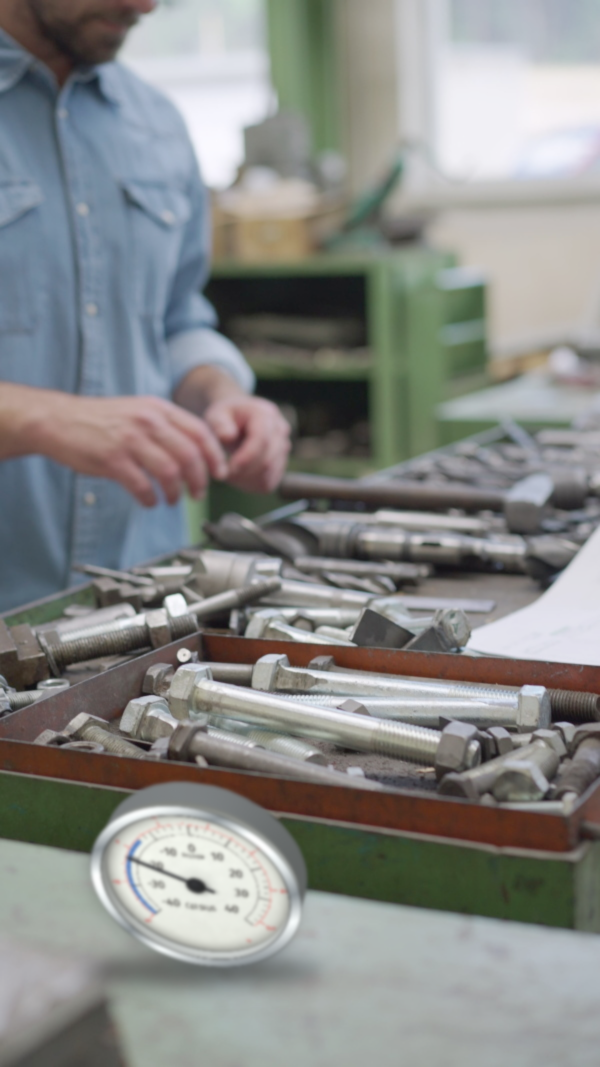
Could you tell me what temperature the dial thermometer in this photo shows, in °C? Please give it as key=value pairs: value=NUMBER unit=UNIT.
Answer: value=-20 unit=°C
